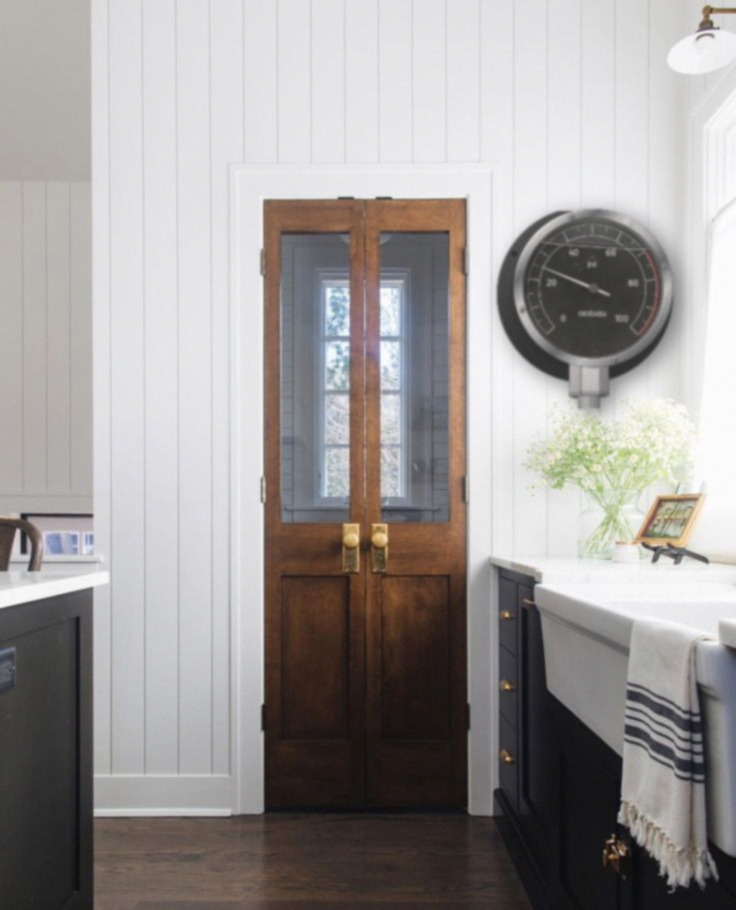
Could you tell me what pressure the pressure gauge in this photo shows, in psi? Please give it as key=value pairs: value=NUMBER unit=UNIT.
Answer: value=25 unit=psi
